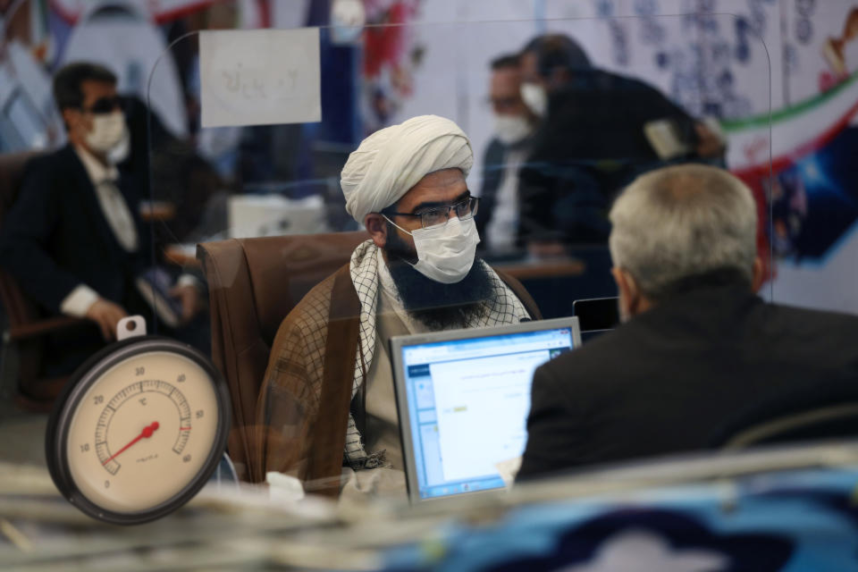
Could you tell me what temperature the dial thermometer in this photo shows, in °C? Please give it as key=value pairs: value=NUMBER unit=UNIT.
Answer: value=5 unit=°C
